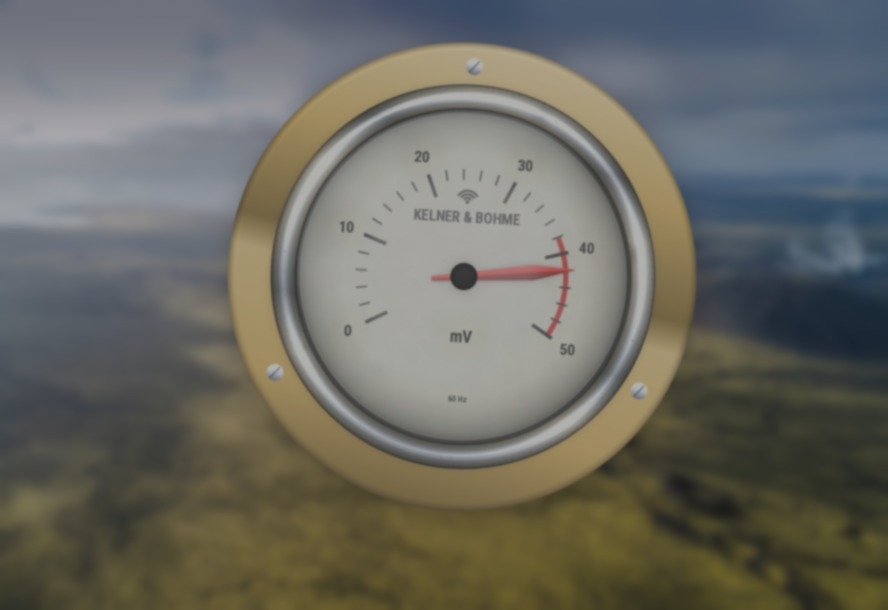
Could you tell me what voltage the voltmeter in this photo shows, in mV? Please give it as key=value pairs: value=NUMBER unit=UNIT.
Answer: value=42 unit=mV
